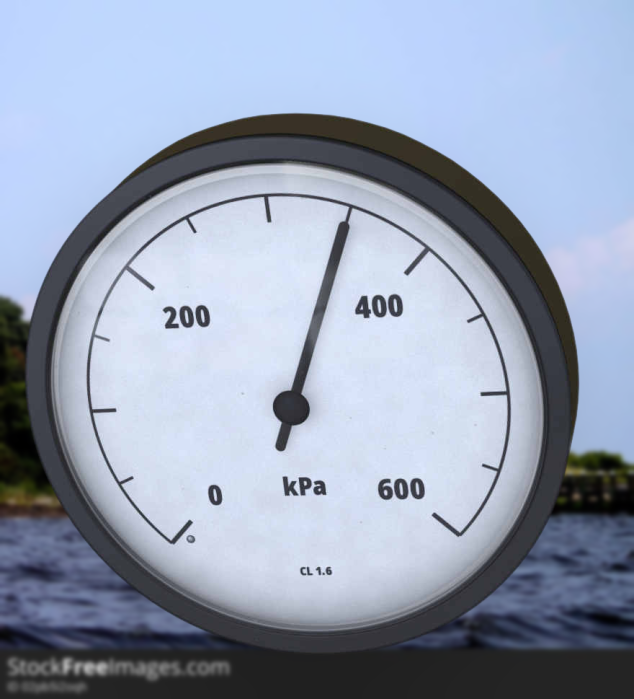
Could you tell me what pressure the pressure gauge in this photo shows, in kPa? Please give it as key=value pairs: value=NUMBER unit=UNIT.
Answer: value=350 unit=kPa
